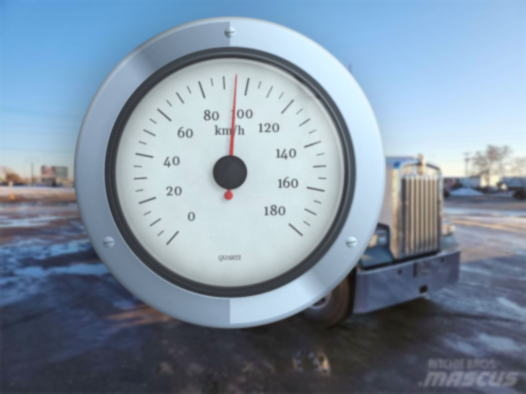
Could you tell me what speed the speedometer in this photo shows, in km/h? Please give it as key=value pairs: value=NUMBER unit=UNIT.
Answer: value=95 unit=km/h
